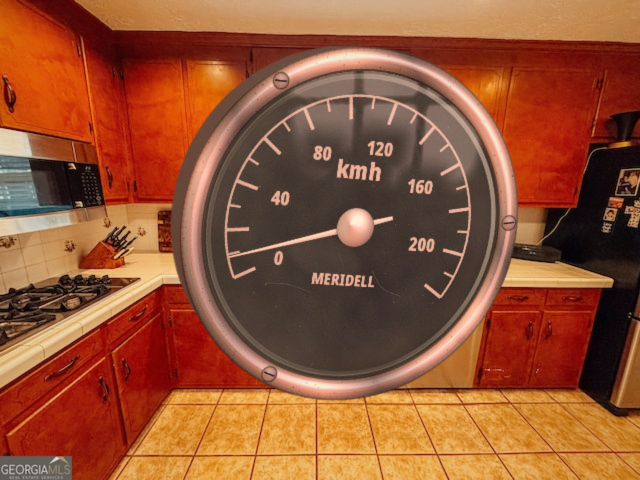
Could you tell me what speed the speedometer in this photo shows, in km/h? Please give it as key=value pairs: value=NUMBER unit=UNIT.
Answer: value=10 unit=km/h
